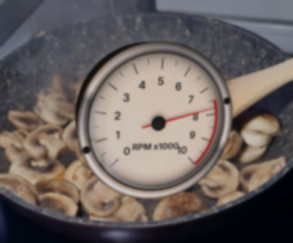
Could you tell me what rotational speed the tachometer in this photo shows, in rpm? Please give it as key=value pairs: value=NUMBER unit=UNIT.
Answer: value=7750 unit=rpm
